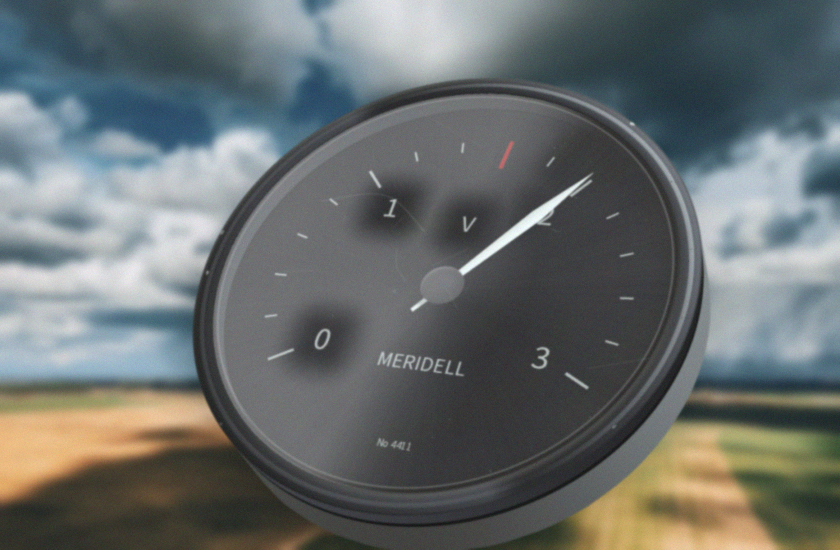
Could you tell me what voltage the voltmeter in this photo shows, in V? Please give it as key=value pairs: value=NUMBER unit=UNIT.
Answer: value=2 unit=V
